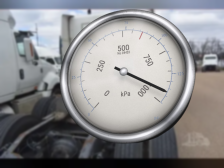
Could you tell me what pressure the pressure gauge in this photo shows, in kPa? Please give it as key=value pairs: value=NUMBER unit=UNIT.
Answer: value=950 unit=kPa
